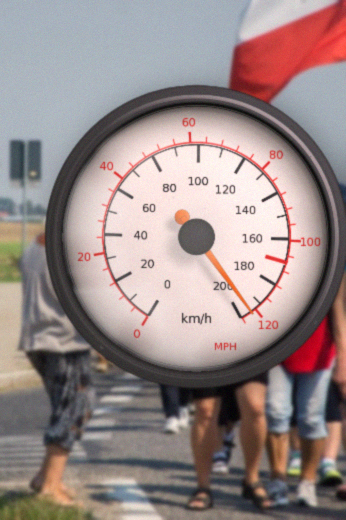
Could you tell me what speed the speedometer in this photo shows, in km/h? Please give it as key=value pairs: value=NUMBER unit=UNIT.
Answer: value=195 unit=km/h
